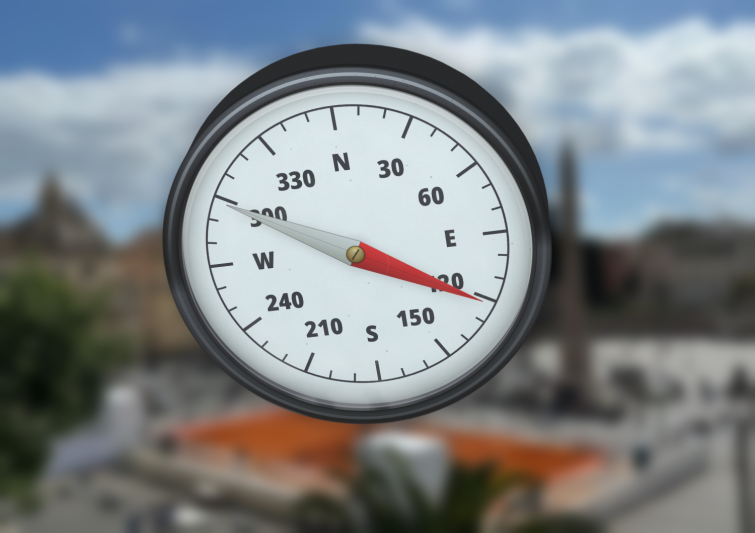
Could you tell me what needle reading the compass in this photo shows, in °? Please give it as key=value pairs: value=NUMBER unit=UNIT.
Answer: value=120 unit=°
